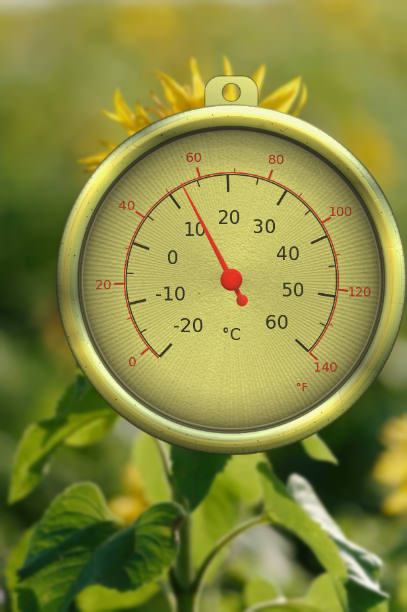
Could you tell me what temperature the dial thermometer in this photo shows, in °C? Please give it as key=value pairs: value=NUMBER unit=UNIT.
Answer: value=12.5 unit=°C
